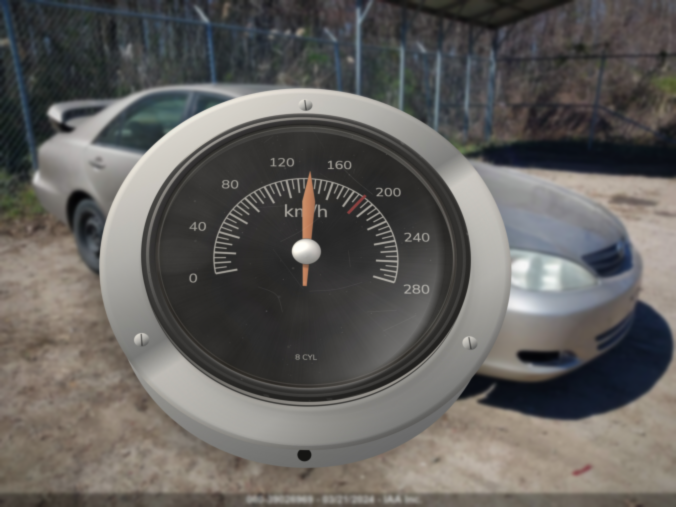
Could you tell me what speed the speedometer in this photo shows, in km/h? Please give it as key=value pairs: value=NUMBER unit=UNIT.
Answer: value=140 unit=km/h
